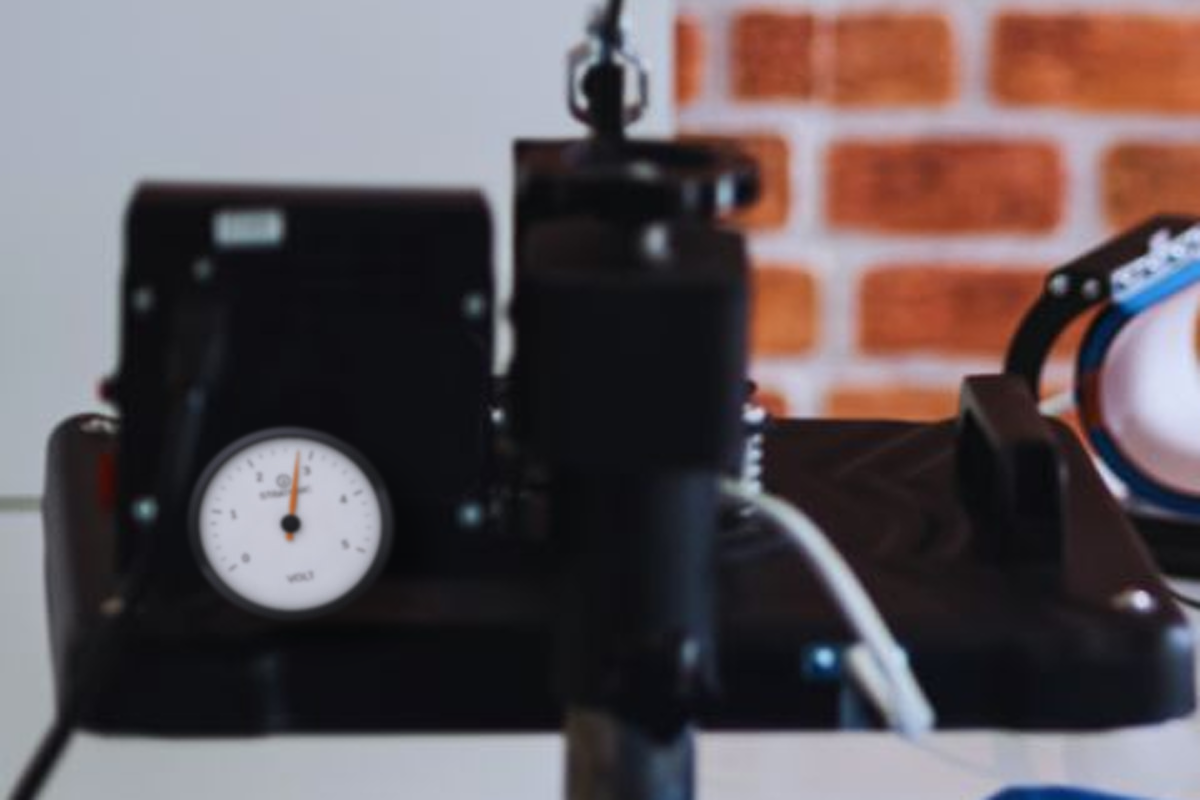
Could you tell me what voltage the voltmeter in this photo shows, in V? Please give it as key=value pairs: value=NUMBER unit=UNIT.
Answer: value=2.8 unit=V
